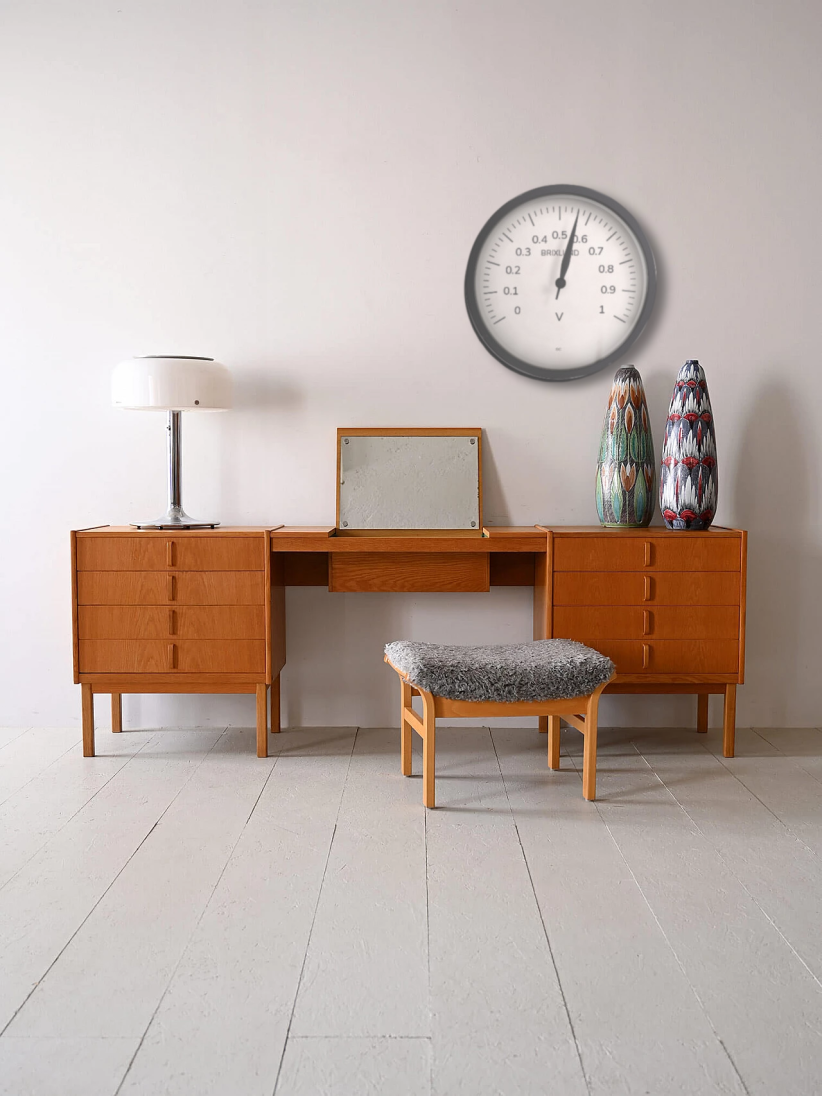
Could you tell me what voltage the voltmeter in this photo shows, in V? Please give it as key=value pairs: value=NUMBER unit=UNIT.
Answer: value=0.56 unit=V
